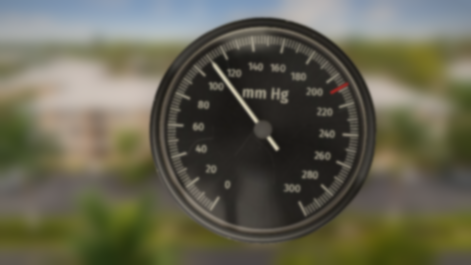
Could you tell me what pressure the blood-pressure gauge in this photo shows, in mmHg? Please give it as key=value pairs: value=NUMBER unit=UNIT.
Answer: value=110 unit=mmHg
